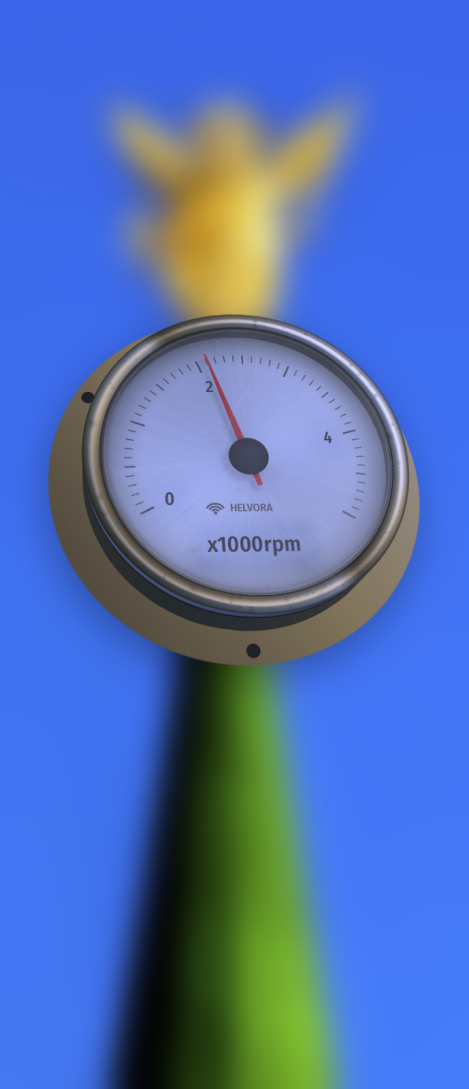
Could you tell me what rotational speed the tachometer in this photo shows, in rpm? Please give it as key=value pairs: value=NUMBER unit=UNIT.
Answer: value=2100 unit=rpm
